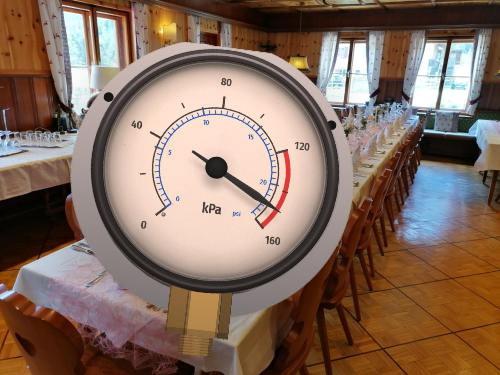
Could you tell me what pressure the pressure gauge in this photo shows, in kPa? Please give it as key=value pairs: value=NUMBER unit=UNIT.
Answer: value=150 unit=kPa
